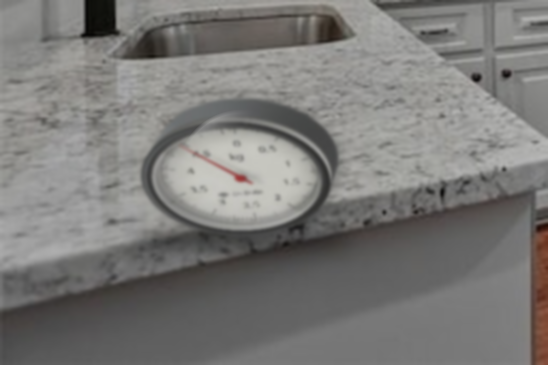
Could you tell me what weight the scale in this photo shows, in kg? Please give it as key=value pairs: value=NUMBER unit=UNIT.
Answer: value=4.5 unit=kg
